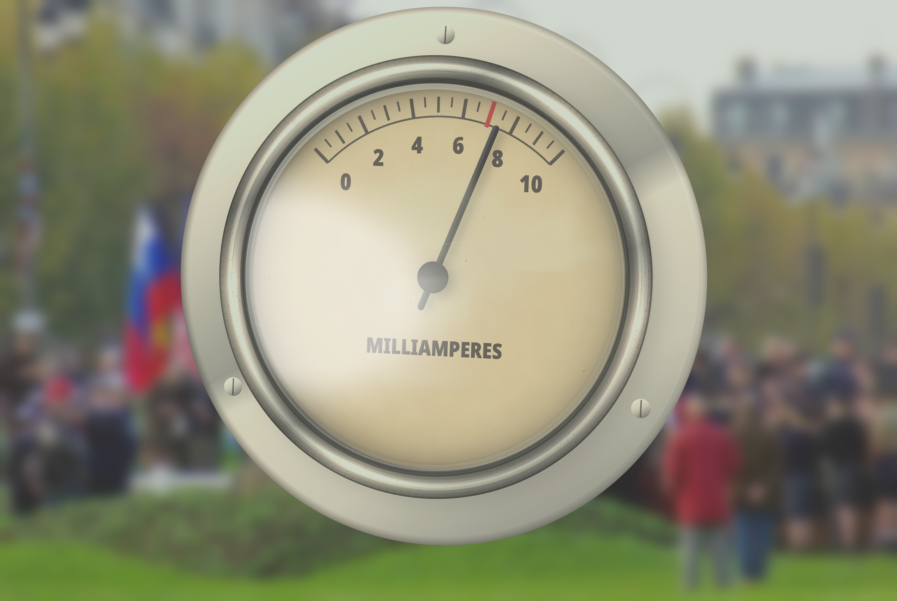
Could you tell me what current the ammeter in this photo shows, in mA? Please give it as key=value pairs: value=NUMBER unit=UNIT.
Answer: value=7.5 unit=mA
